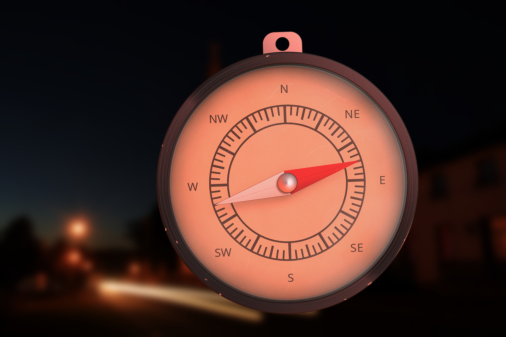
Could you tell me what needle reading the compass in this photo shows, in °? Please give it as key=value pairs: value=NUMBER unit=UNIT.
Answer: value=75 unit=°
